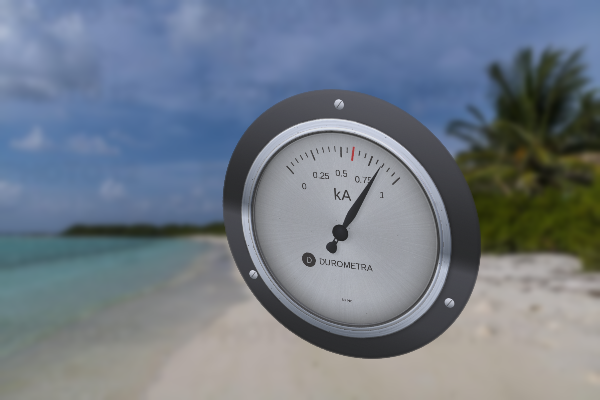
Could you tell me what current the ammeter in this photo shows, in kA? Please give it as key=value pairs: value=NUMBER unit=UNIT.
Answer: value=0.85 unit=kA
